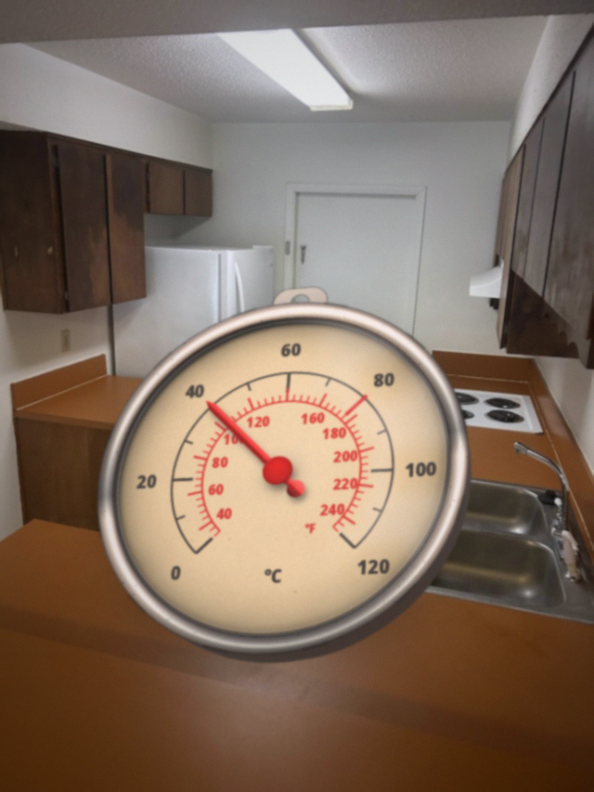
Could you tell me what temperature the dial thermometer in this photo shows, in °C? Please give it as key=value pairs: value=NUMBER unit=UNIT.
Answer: value=40 unit=°C
